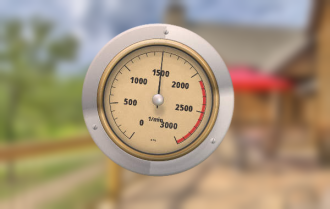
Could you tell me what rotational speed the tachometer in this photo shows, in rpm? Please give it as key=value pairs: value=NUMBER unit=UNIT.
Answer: value=1500 unit=rpm
